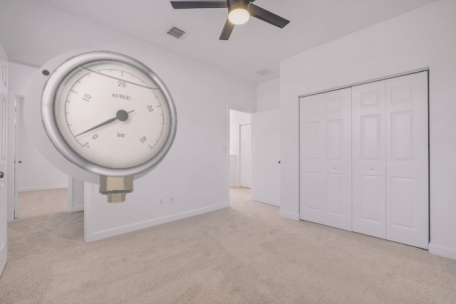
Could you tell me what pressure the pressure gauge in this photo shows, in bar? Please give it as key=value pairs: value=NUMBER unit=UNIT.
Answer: value=2 unit=bar
